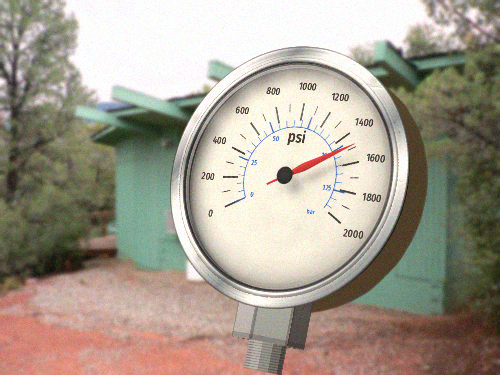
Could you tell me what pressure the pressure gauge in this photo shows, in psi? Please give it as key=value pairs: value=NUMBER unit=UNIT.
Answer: value=1500 unit=psi
